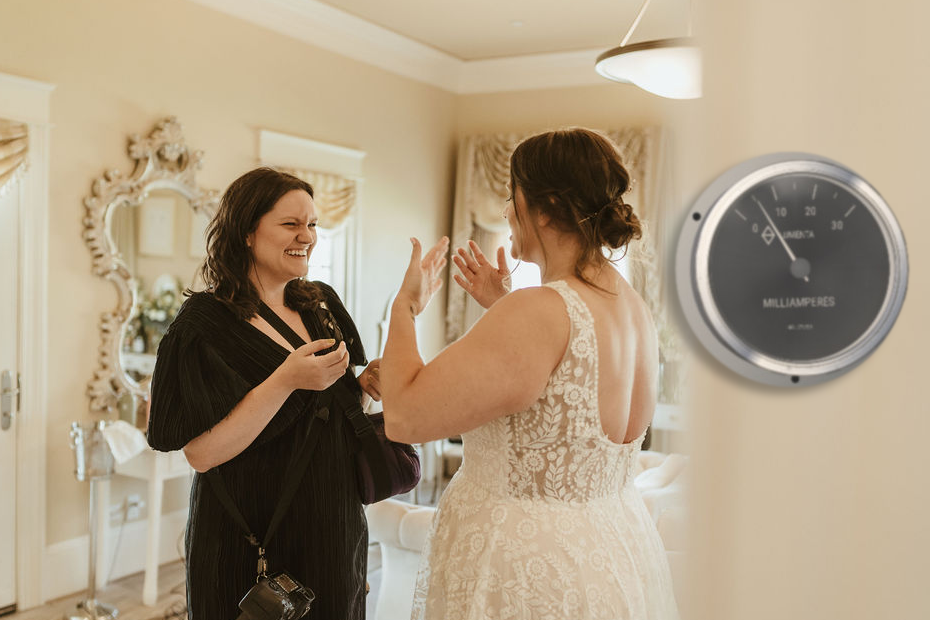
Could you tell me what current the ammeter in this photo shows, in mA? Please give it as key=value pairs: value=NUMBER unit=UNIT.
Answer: value=5 unit=mA
